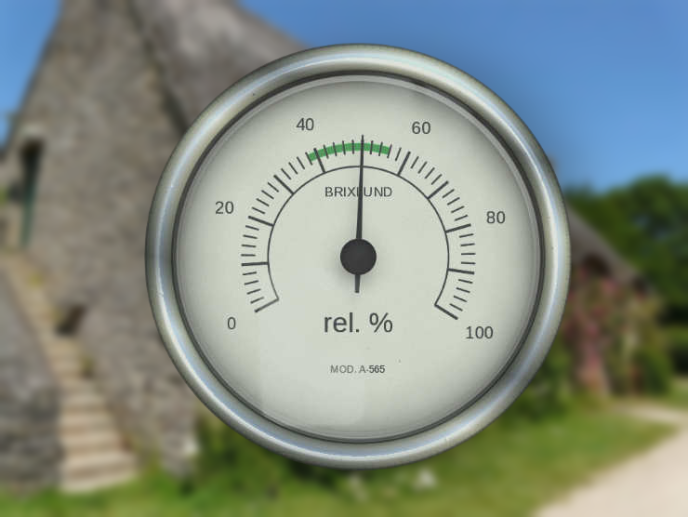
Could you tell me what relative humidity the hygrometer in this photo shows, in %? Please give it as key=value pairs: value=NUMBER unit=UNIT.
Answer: value=50 unit=%
